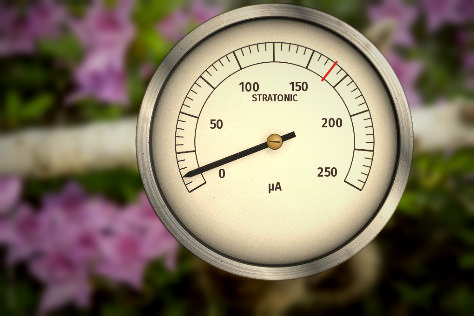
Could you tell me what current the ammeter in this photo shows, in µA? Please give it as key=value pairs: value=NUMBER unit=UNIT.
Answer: value=10 unit=µA
